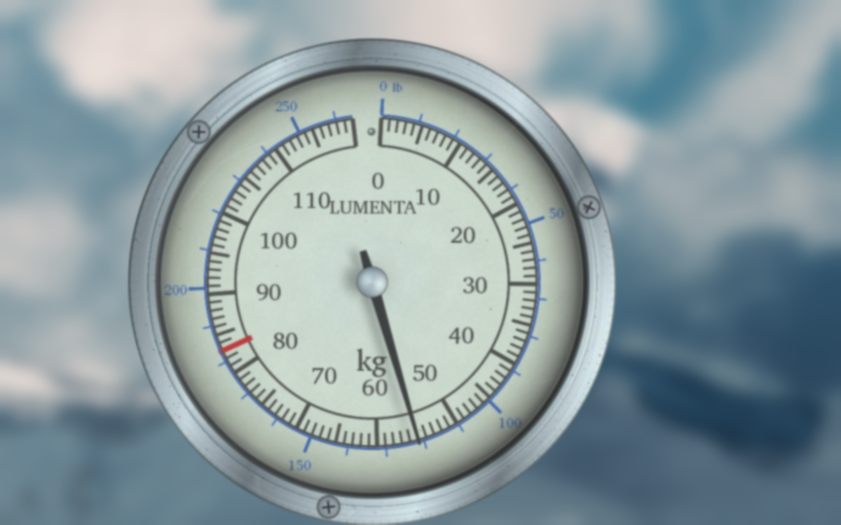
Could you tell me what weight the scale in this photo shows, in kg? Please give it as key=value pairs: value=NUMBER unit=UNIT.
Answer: value=55 unit=kg
